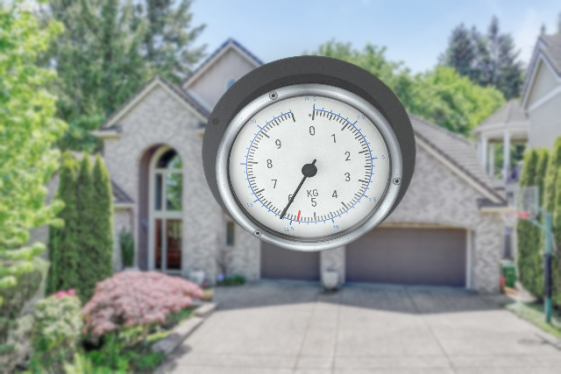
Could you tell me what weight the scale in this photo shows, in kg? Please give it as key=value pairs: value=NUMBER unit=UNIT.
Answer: value=6 unit=kg
